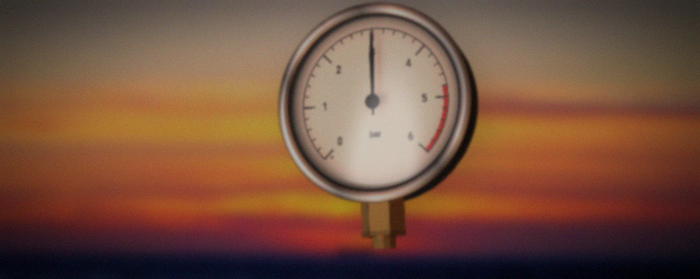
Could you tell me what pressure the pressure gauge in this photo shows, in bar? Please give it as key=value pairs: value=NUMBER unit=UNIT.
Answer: value=3 unit=bar
